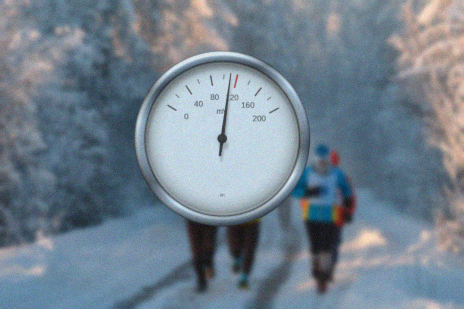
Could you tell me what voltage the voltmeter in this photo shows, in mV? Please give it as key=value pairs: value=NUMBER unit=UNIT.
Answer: value=110 unit=mV
